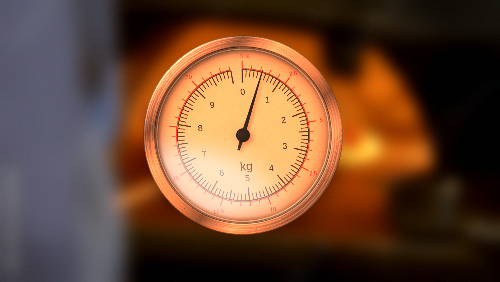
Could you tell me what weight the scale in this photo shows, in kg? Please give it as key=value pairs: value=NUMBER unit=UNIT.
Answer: value=0.5 unit=kg
